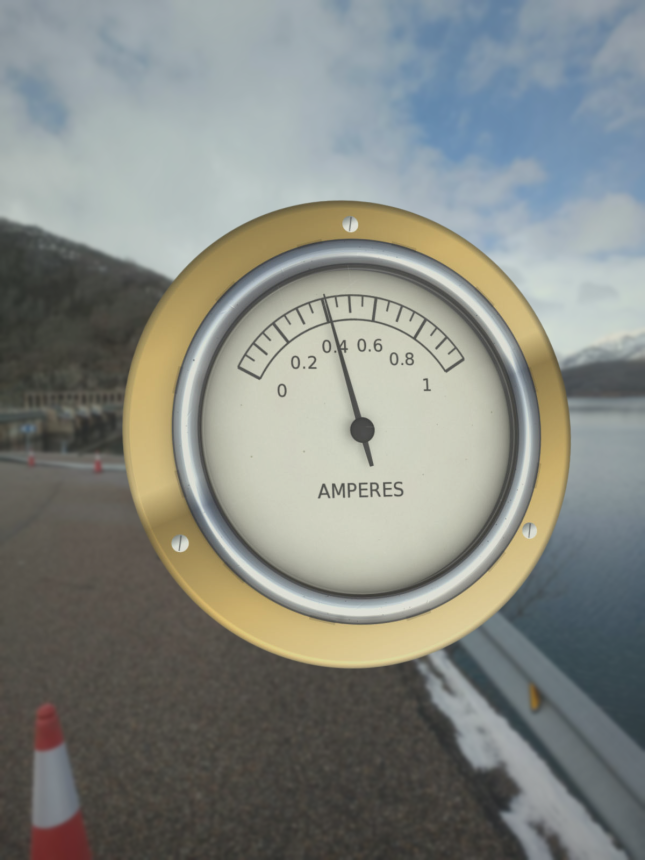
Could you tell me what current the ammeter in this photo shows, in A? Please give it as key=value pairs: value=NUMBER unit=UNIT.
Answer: value=0.4 unit=A
